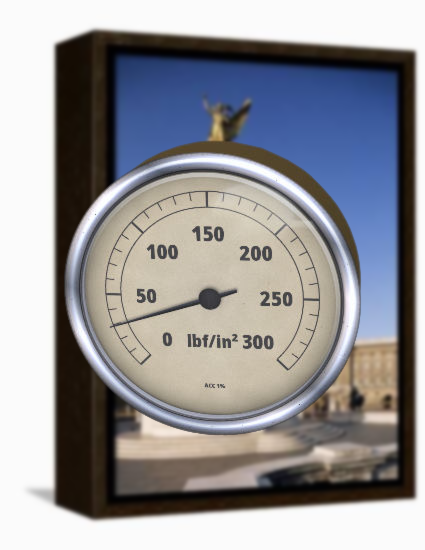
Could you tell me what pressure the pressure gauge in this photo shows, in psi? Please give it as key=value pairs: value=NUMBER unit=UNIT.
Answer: value=30 unit=psi
